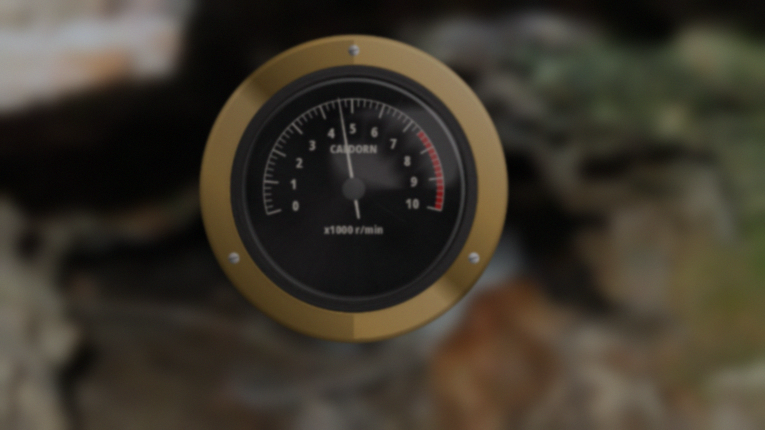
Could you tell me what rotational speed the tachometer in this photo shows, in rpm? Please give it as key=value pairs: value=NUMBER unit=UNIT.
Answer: value=4600 unit=rpm
